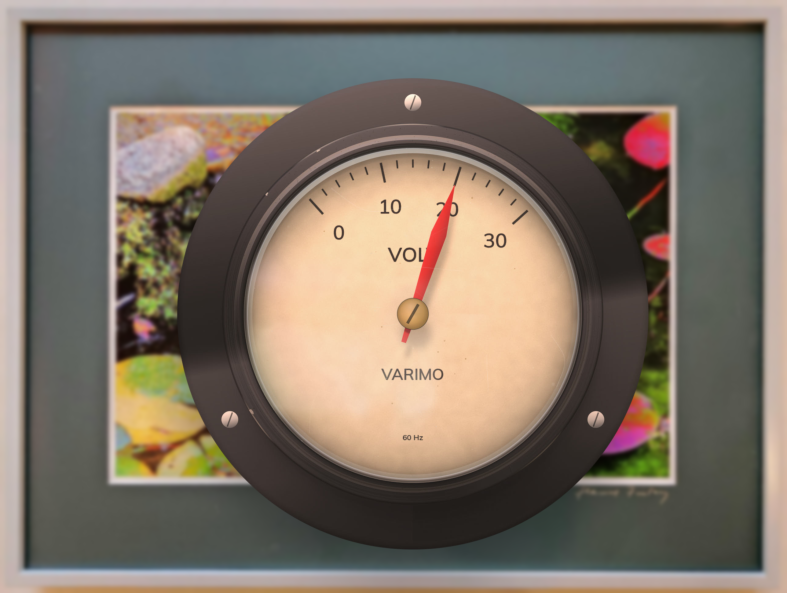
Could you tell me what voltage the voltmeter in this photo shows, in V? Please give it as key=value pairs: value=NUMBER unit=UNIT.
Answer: value=20 unit=V
